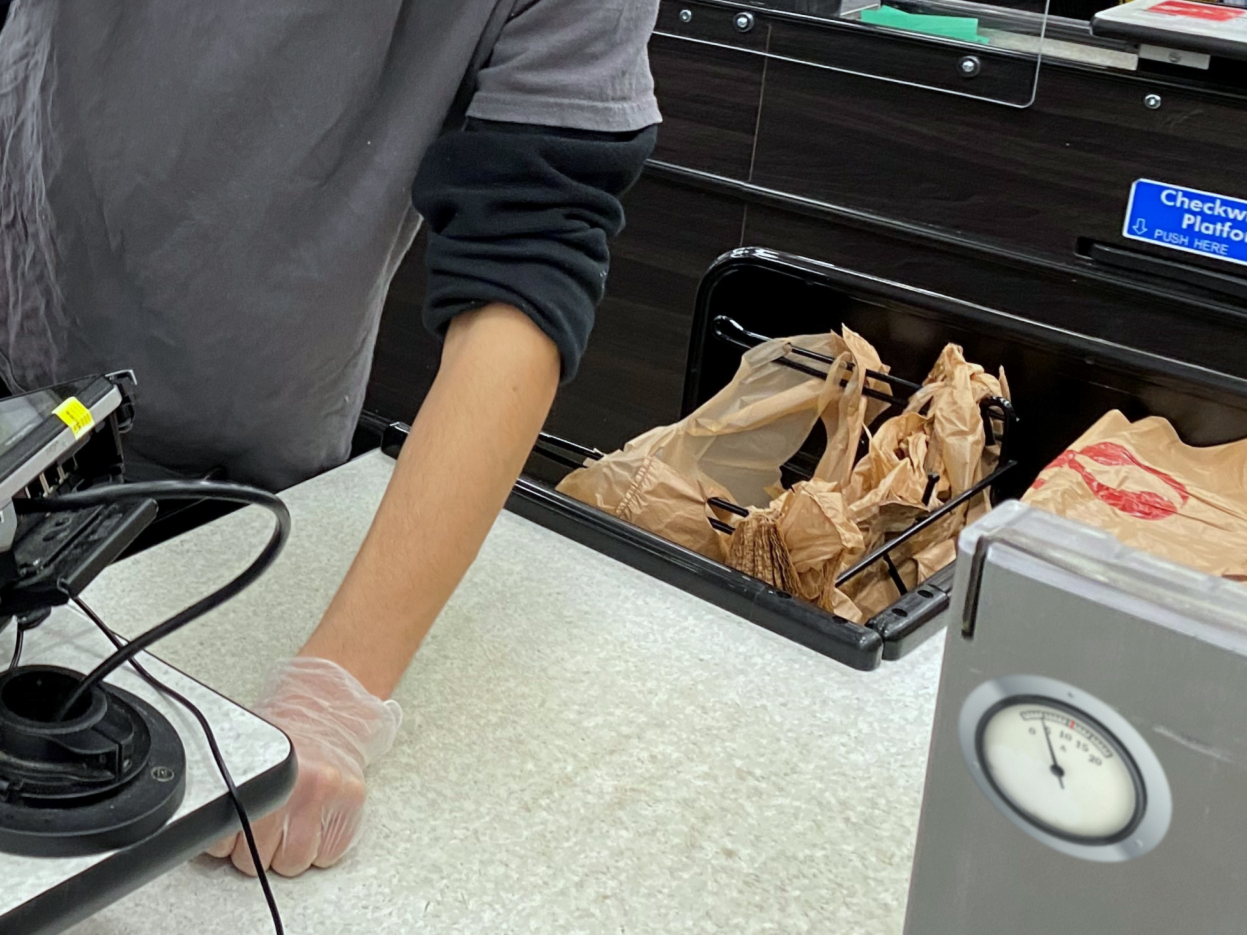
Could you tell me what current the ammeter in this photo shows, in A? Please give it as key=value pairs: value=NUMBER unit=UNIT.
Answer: value=5 unit=A
